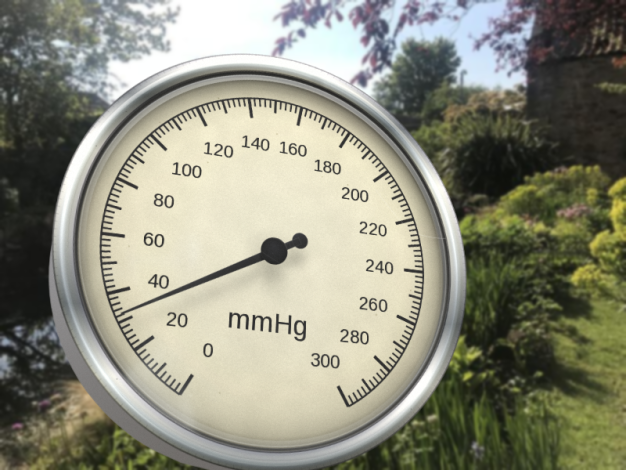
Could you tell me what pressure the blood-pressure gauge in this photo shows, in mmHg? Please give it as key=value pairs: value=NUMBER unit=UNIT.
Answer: value=32 unit=mmHg
